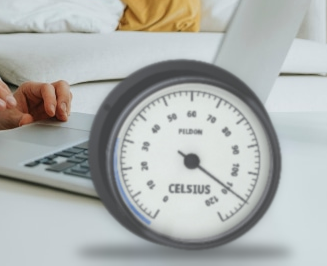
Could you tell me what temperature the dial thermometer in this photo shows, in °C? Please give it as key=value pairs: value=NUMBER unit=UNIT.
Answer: value=110 unit=°C
